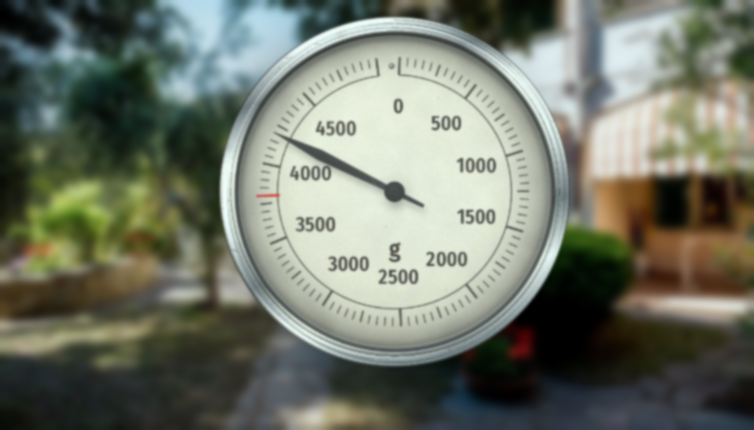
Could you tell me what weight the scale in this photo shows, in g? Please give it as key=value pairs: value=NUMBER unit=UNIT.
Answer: value=4200 unit=g
